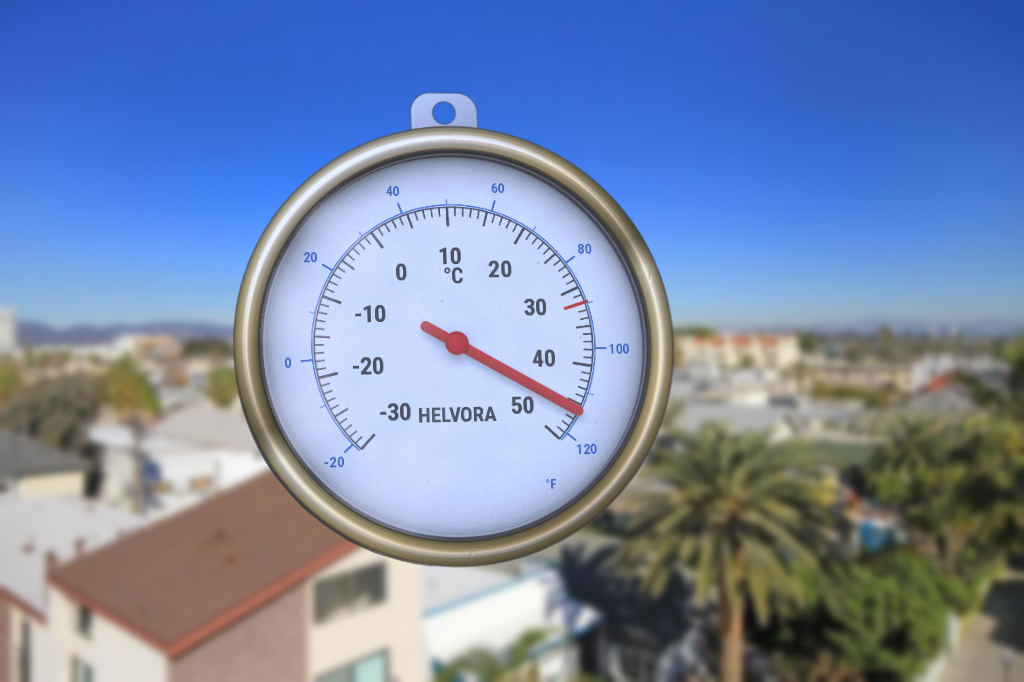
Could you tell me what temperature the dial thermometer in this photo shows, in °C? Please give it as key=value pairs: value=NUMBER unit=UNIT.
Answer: value=46 unit=°C
